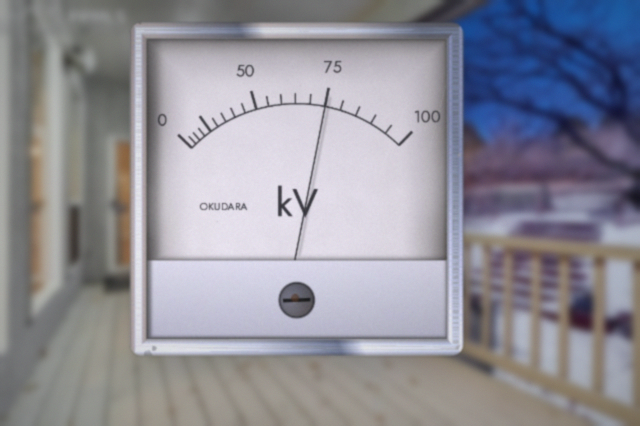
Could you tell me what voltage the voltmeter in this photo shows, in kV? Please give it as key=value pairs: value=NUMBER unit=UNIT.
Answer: value=75 unit=kV
